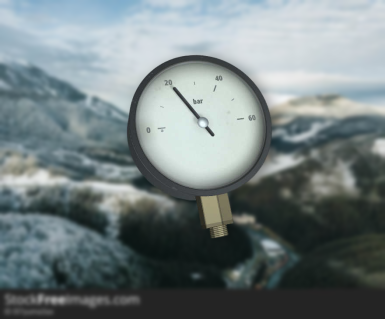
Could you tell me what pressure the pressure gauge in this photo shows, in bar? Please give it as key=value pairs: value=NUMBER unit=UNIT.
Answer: value=20 unit=bar
